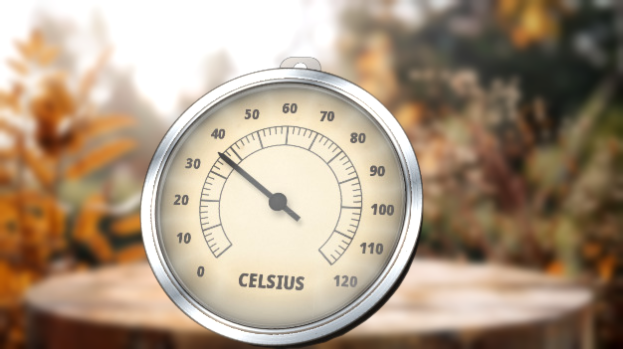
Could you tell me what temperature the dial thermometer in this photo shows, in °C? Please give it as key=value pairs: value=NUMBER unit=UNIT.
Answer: value=36 unit=°C
